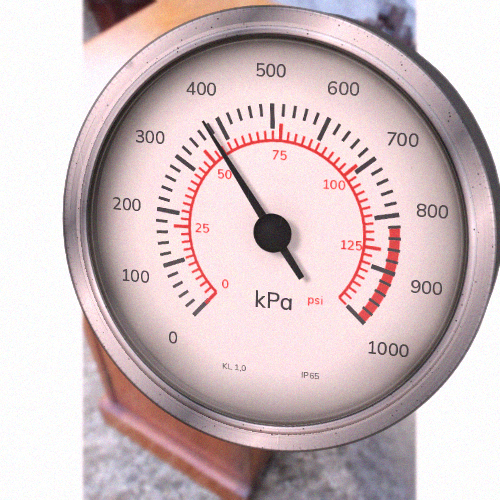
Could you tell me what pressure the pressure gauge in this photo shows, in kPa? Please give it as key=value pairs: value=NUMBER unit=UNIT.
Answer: value=380 unit=kPa
